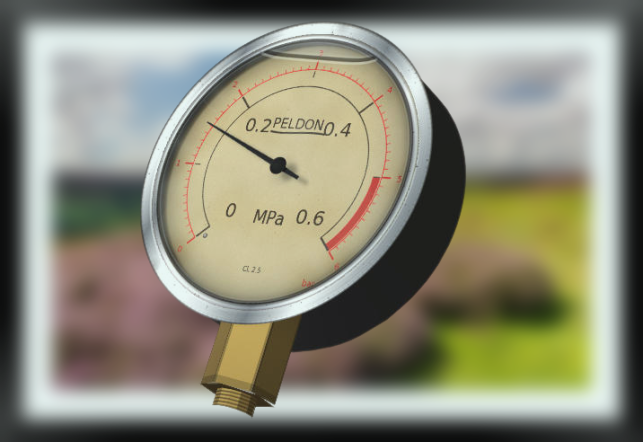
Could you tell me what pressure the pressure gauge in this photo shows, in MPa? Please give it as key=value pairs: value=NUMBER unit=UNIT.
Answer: value=0.15 unit=MPa
